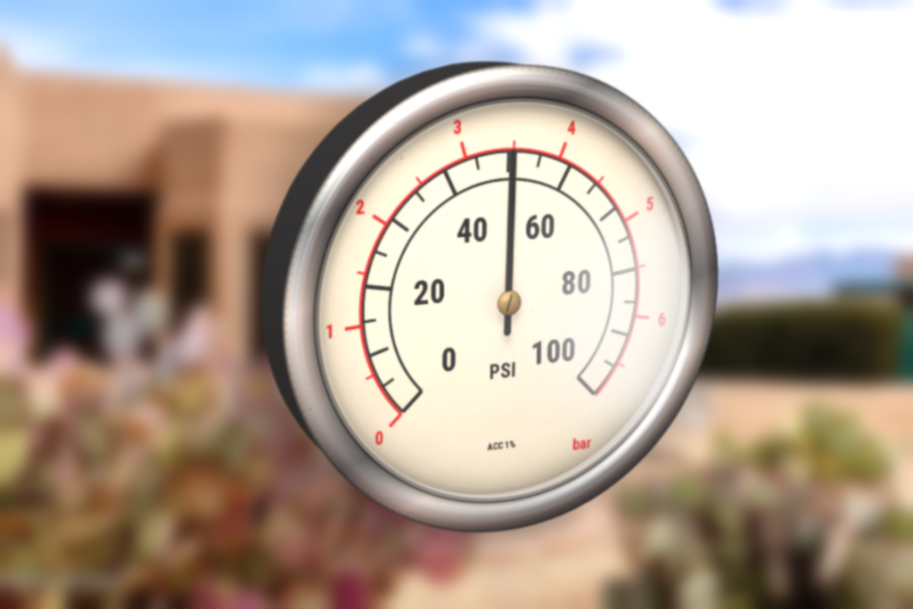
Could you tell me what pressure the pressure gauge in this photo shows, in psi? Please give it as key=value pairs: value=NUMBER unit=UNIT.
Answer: value=50 unit=psi
